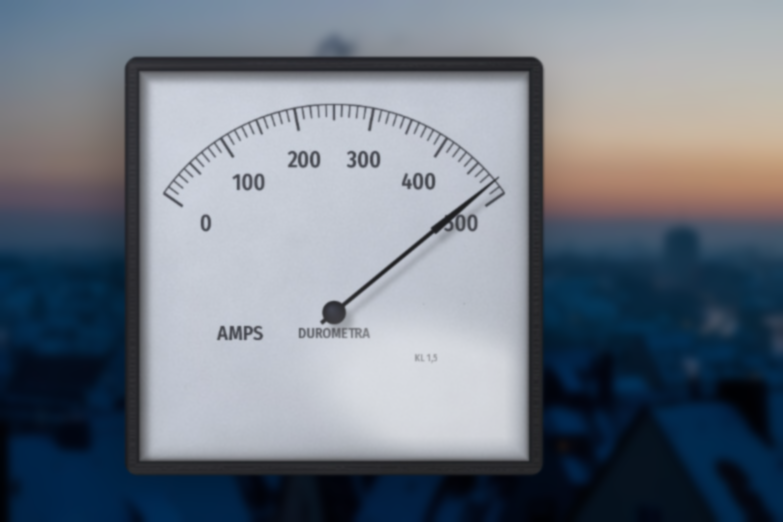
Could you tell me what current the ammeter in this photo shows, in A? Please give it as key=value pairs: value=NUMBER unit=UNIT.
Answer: value=480 unit=A
